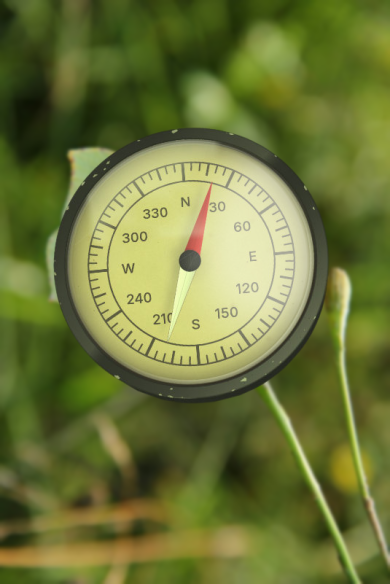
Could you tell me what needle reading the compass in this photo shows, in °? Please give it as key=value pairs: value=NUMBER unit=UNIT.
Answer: value=20 unit=°
